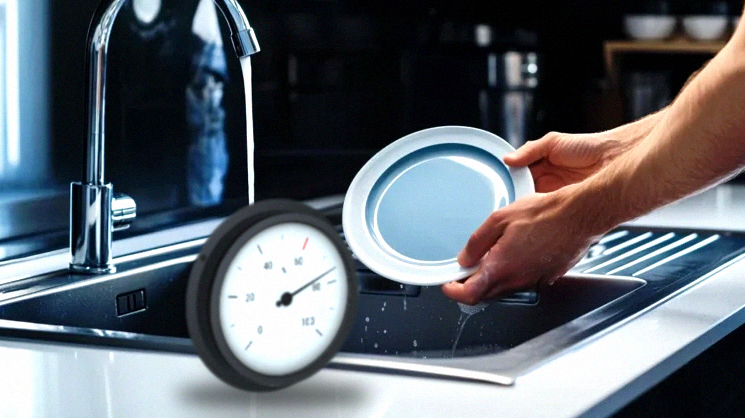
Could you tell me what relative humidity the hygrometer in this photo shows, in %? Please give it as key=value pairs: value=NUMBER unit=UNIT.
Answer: value=75 unit=%
